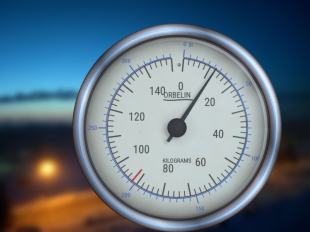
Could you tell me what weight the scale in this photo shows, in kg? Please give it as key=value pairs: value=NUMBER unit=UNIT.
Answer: value=12 unit=kg
